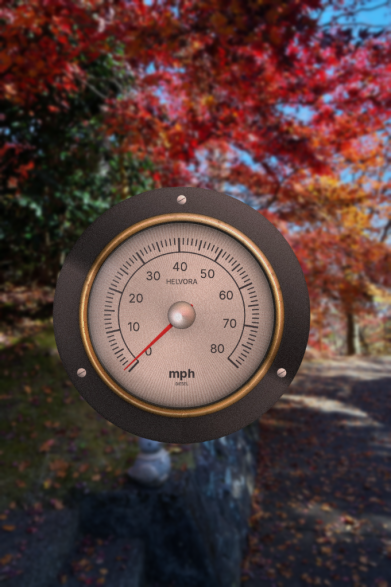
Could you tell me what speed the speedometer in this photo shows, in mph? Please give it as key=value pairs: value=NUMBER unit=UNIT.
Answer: value=1 unit=mph
